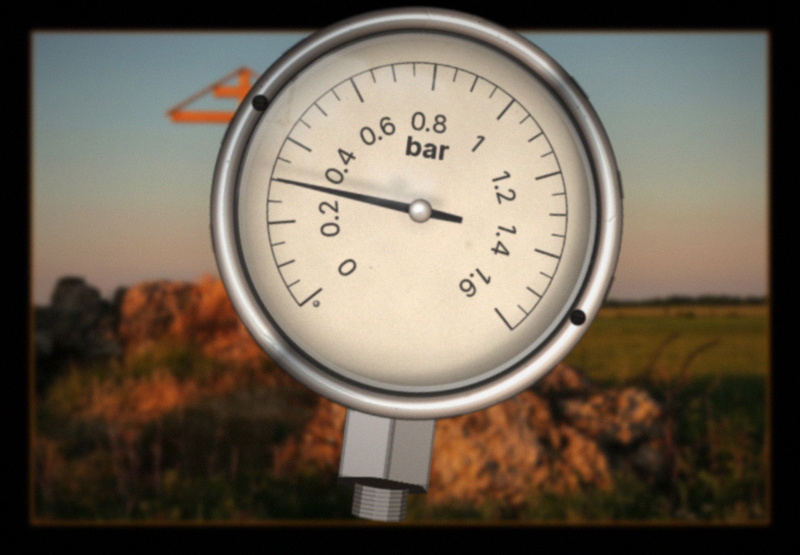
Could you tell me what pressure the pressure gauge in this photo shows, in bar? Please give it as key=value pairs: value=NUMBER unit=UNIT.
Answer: value=0.3 unit=bar
